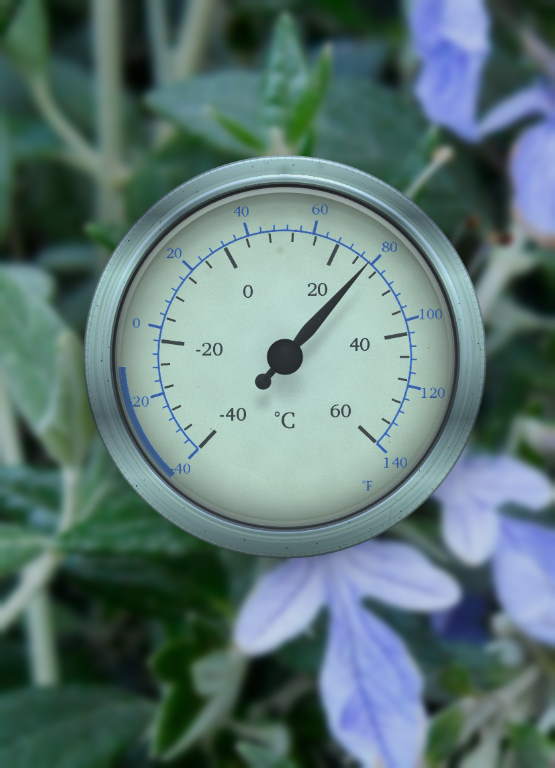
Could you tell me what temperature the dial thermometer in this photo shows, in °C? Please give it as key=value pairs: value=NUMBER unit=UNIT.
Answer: value=26 unit=°C
